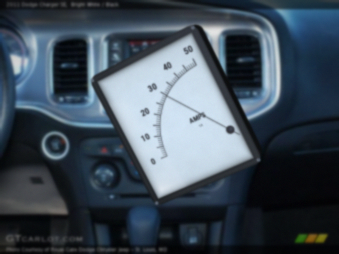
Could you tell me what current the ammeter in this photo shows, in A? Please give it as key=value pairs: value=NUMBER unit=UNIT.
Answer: value=30 unit=A
